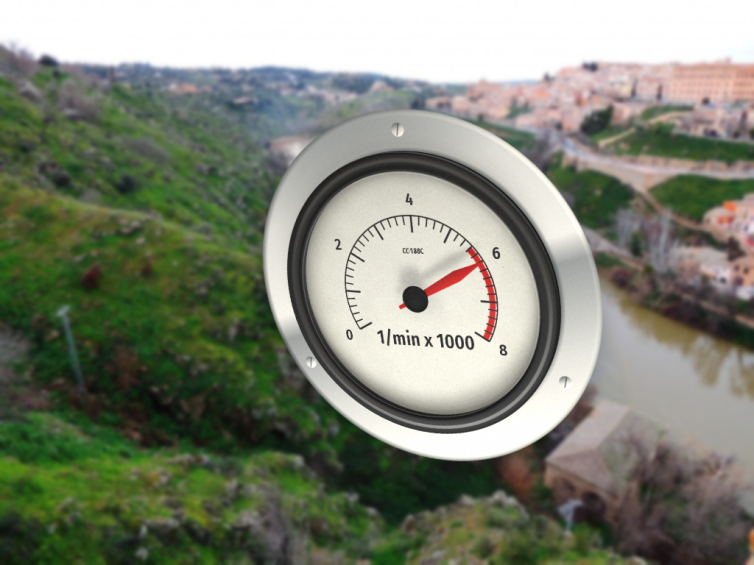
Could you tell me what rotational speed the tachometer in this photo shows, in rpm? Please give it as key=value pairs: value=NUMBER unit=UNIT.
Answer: value=6000 unit=rpm
